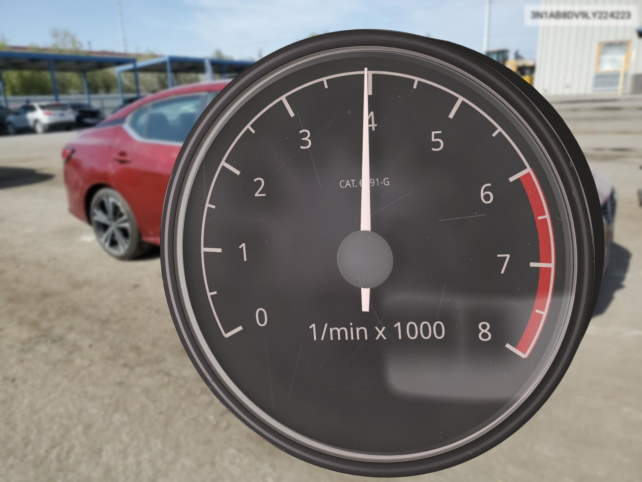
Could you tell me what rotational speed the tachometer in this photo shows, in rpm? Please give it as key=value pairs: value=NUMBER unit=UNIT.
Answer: value=4000 unit=rpm
